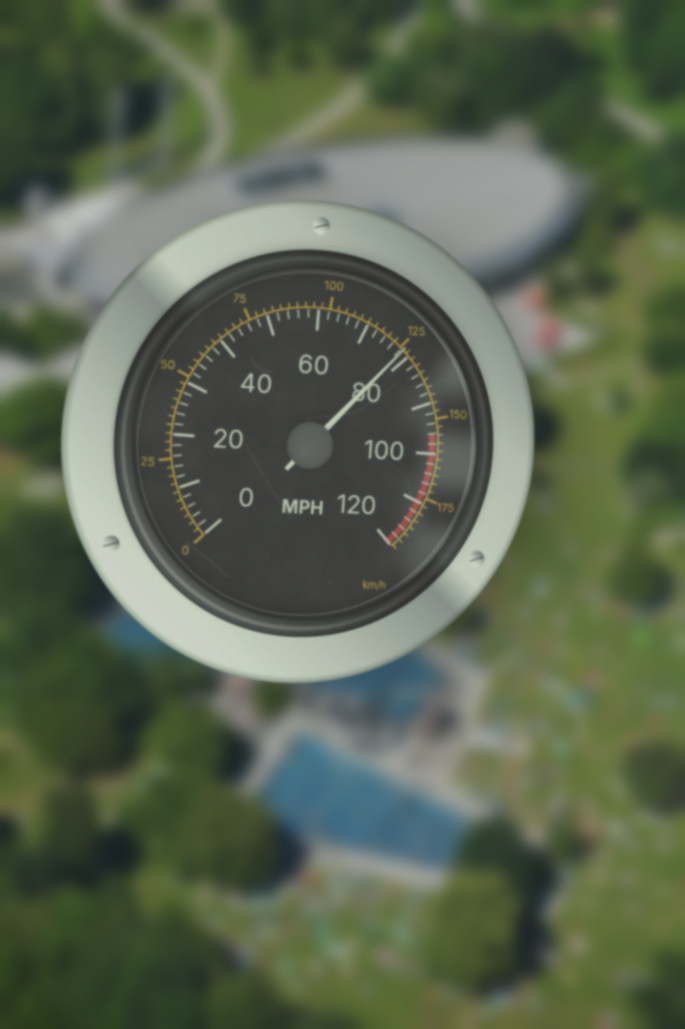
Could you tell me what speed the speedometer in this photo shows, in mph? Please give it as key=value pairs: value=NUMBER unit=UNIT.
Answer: value=78 unit=mph
